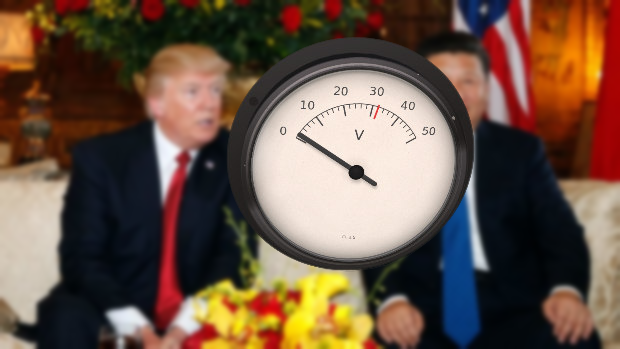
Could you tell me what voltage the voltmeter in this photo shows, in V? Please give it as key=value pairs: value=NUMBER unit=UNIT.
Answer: value=2 unit=V
